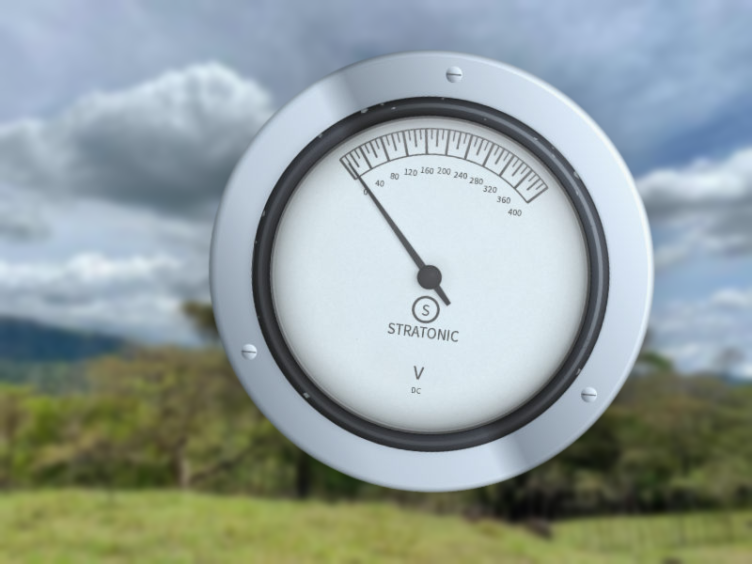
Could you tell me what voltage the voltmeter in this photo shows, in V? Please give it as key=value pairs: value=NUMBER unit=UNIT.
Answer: value=10 unit=V
